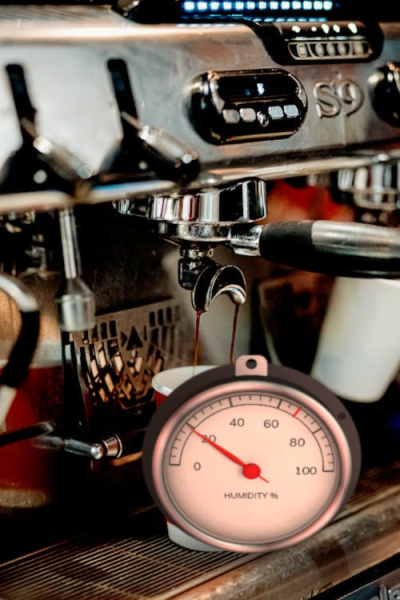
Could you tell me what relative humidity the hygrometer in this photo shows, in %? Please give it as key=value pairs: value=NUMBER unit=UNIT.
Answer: value=20 unit=%
